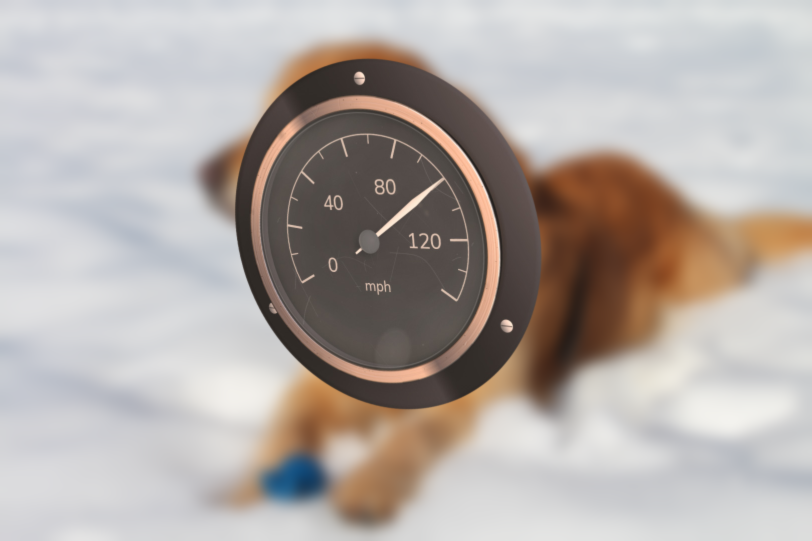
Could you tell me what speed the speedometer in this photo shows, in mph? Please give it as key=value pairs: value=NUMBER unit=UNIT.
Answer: value=100 unit=mph
